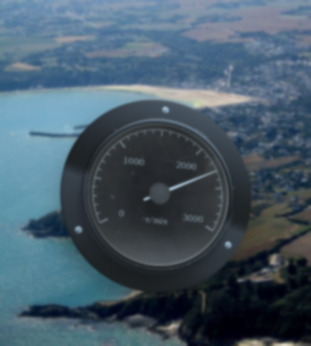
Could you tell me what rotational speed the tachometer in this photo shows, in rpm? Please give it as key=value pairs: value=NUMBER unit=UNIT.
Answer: value=2300 unit=rpm
